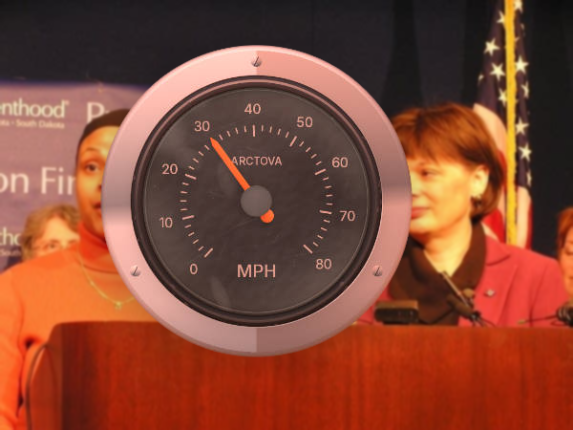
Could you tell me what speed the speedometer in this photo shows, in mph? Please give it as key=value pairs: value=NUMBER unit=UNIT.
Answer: value=30 unit=mph
